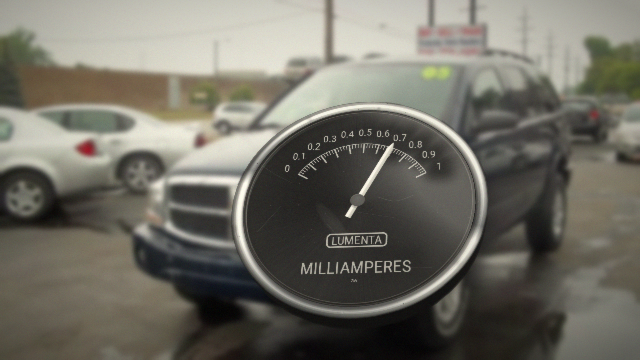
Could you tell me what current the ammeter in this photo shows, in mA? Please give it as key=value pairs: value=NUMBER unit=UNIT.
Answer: value=0.7 unit=mA
